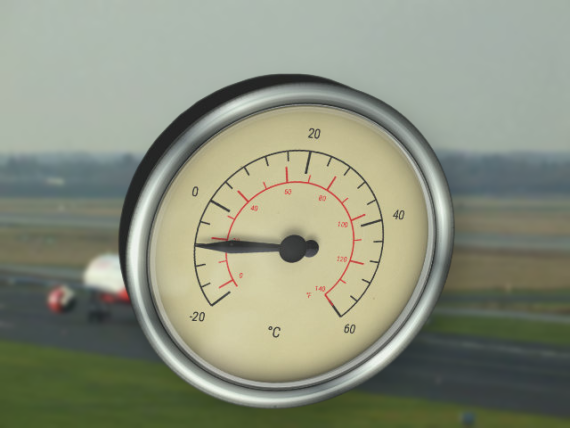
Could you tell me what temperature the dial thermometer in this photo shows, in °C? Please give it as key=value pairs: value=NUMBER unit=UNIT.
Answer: value=-8 unit=°C
